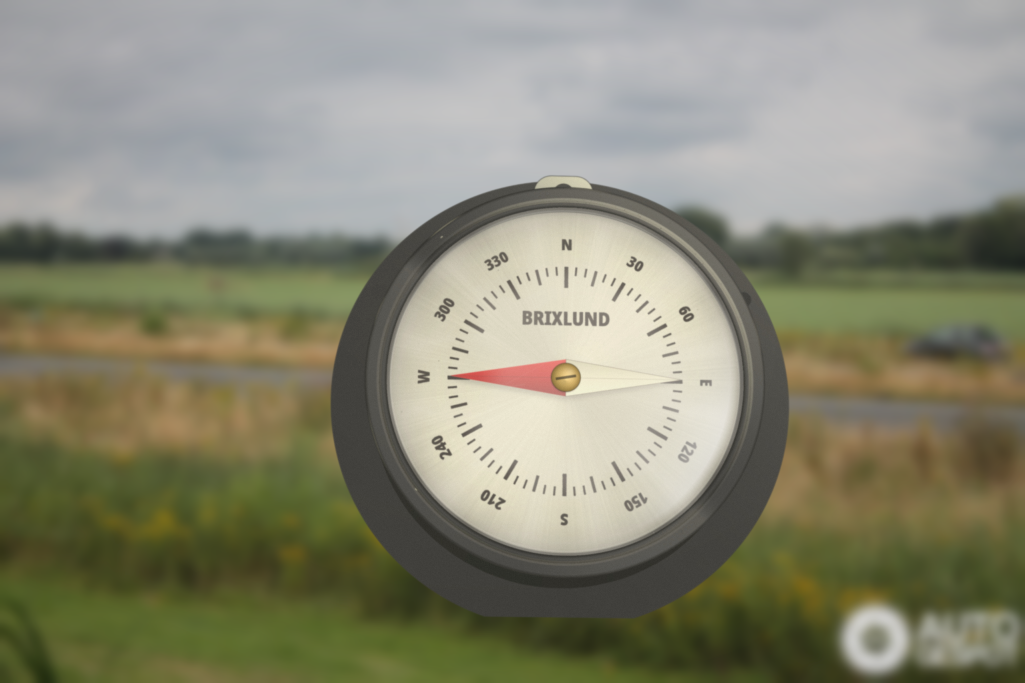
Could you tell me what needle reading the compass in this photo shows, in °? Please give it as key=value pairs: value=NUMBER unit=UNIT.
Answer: value=270 unit=°
